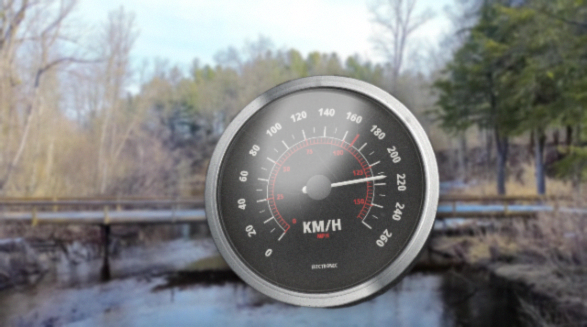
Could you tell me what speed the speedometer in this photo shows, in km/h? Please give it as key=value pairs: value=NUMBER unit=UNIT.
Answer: value=215 unit=km/h
